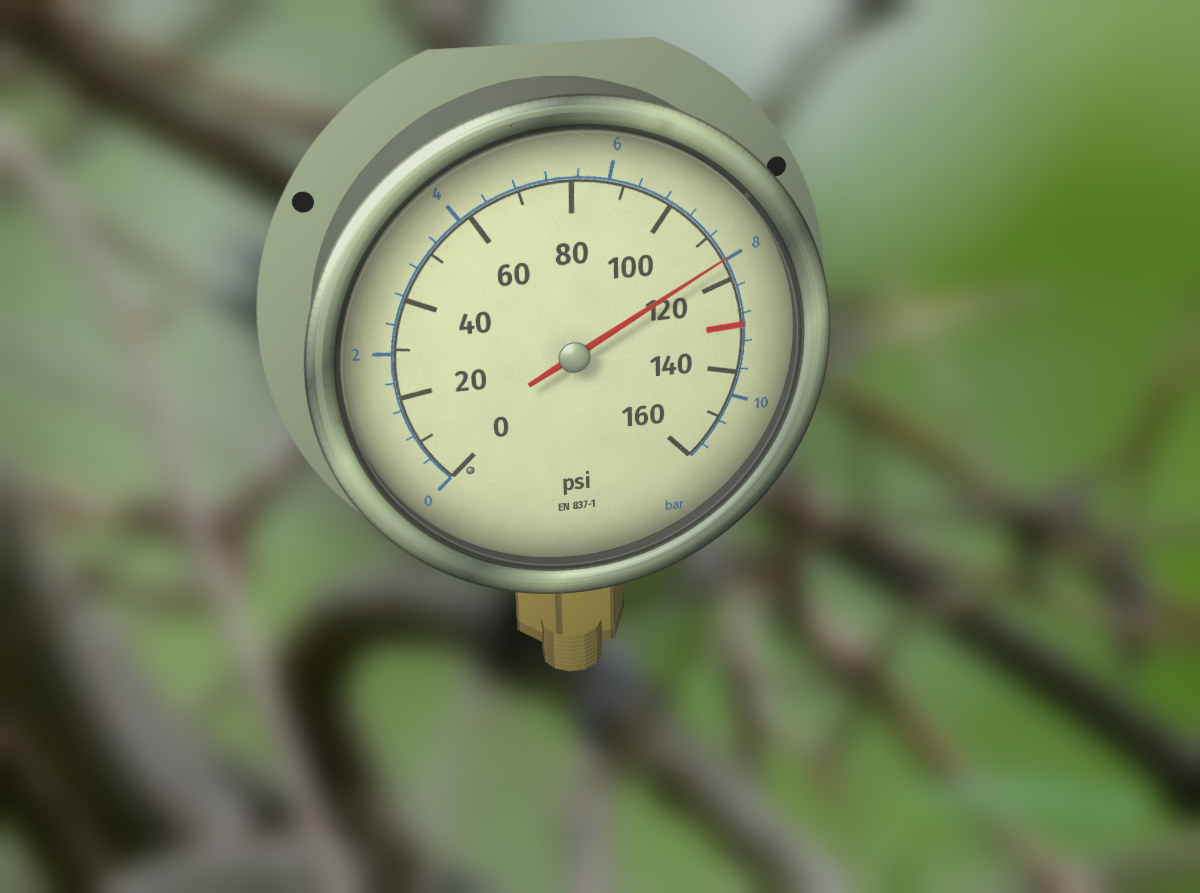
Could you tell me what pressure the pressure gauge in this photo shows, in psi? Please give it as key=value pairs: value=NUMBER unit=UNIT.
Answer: value=115 unit=psi
